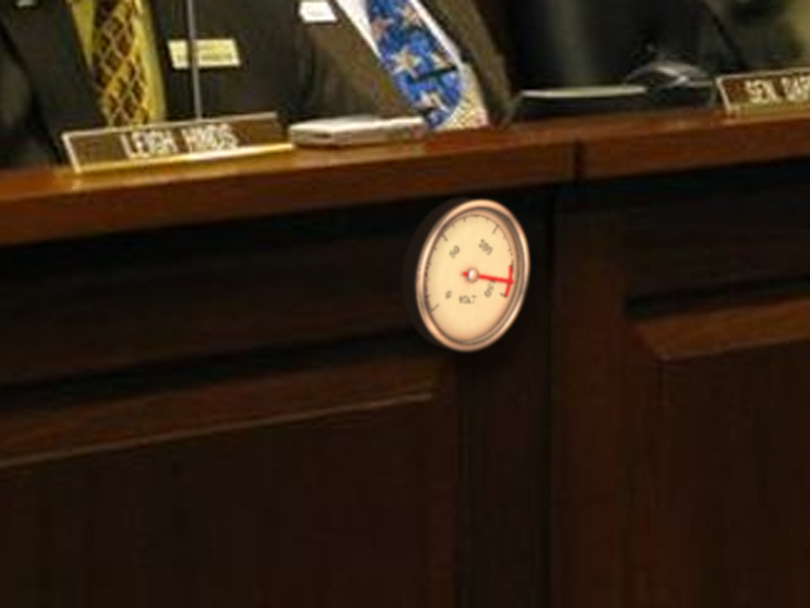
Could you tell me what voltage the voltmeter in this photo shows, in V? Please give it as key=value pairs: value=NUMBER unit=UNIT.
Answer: value=140 unit=V
